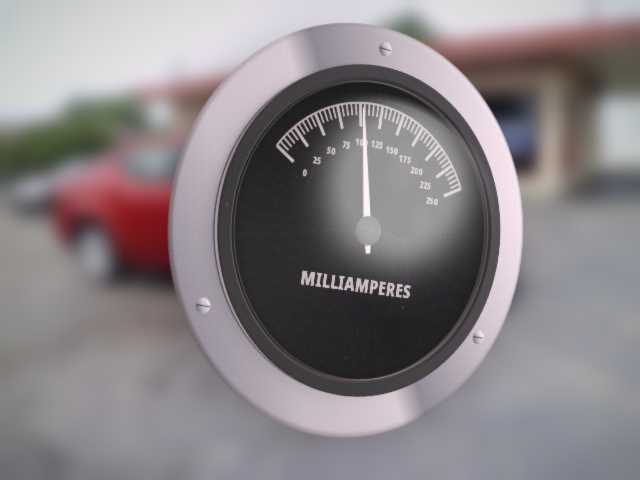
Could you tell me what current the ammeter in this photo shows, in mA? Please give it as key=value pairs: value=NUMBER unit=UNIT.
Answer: value=100 unit=mA
